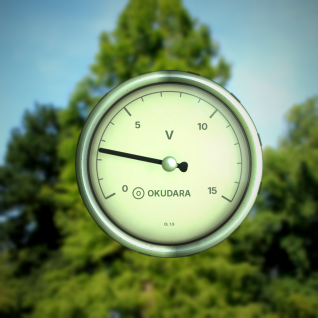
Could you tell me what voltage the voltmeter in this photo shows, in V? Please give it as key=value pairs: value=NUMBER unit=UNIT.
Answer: value=2.5 unit=V
